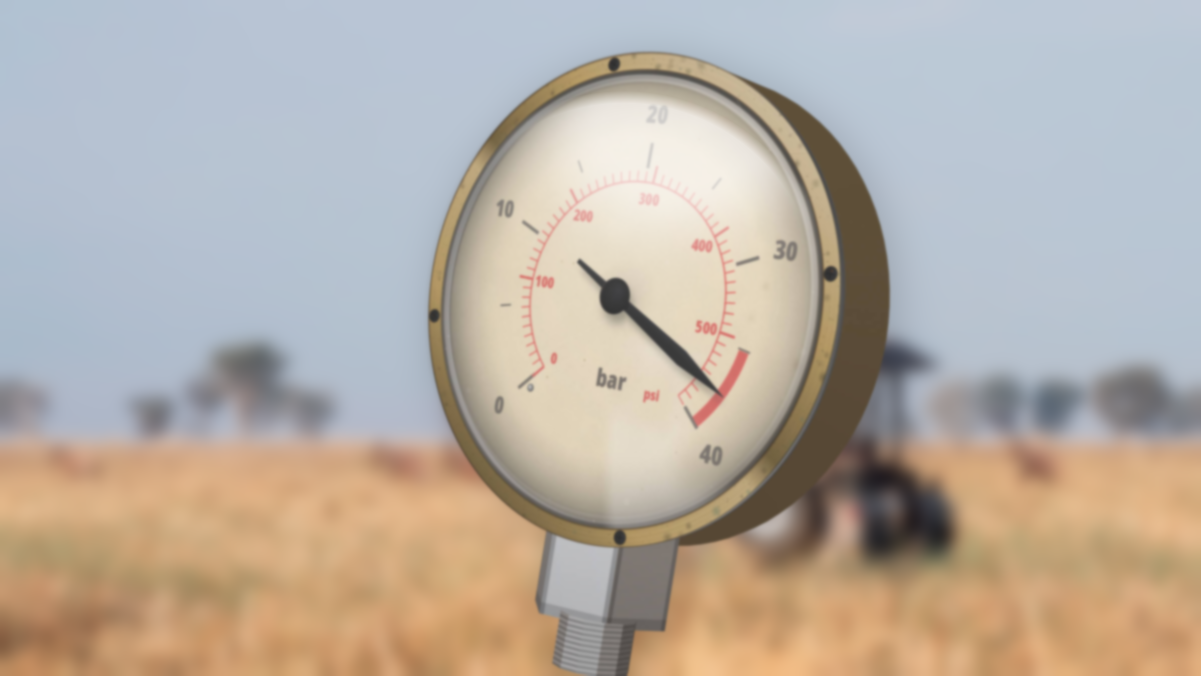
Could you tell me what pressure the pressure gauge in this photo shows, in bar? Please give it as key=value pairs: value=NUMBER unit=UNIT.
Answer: value=37.5 unit=bar
